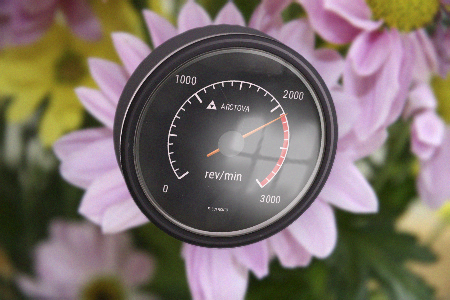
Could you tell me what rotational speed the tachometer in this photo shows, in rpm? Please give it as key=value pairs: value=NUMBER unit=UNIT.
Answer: value=2100 unit=rpm
